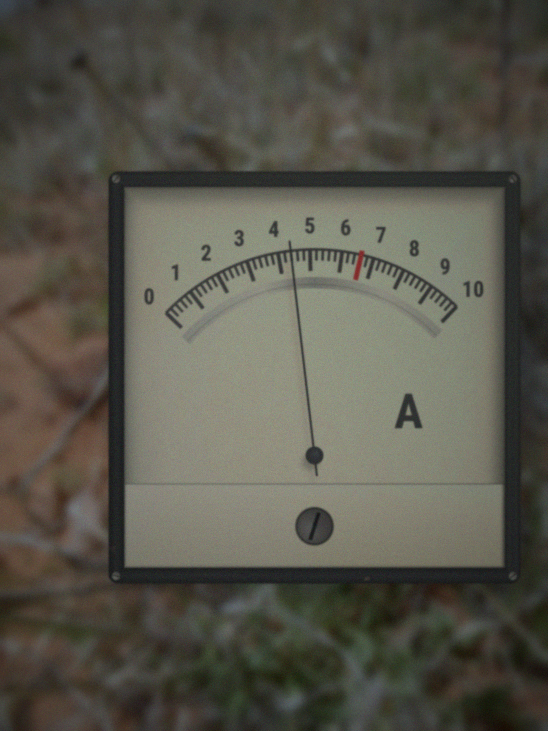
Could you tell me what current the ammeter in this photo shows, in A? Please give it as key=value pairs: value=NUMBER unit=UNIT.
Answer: value=4.4 unit=A
